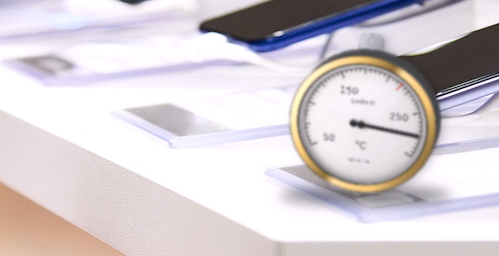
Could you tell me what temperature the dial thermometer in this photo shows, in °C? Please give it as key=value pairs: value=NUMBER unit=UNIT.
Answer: value=275 unit=°C
